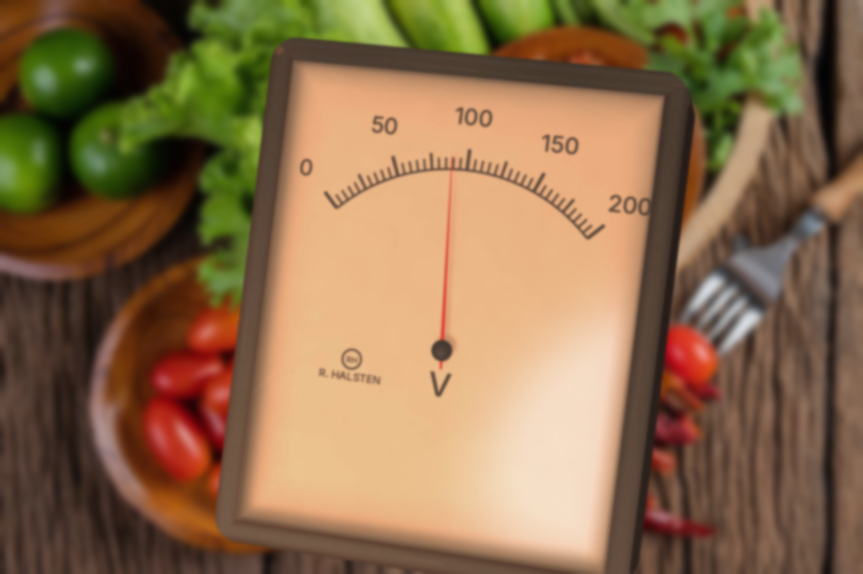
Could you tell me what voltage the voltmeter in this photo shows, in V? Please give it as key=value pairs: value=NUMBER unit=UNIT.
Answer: value=90 unit=V
